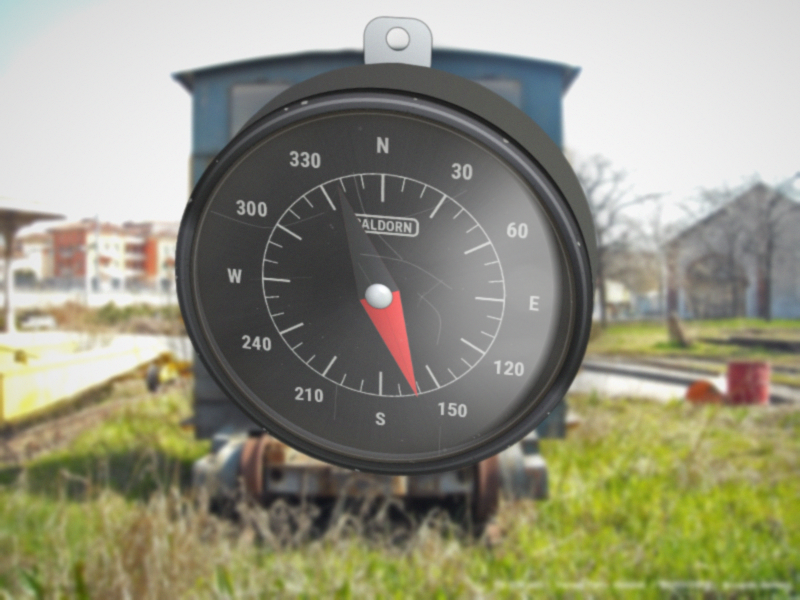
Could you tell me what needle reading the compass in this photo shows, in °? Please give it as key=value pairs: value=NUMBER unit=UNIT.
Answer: value=160 unit=°
